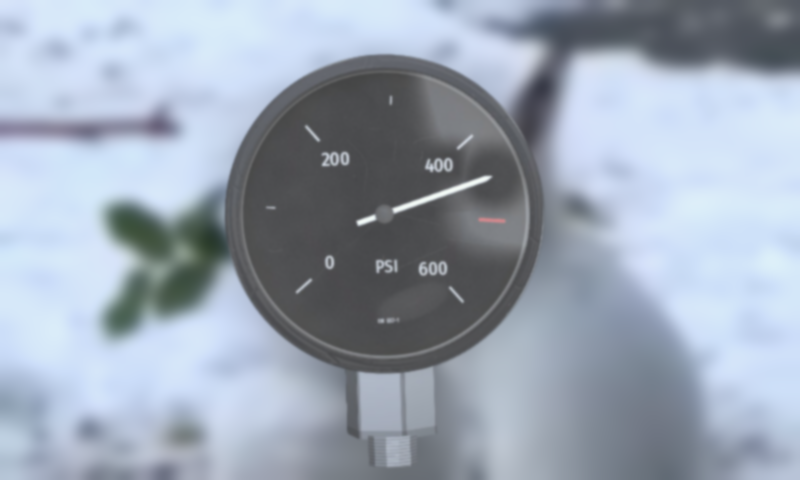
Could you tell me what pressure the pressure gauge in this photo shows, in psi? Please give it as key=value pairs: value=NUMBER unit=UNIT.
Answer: value=450 unit=psi
